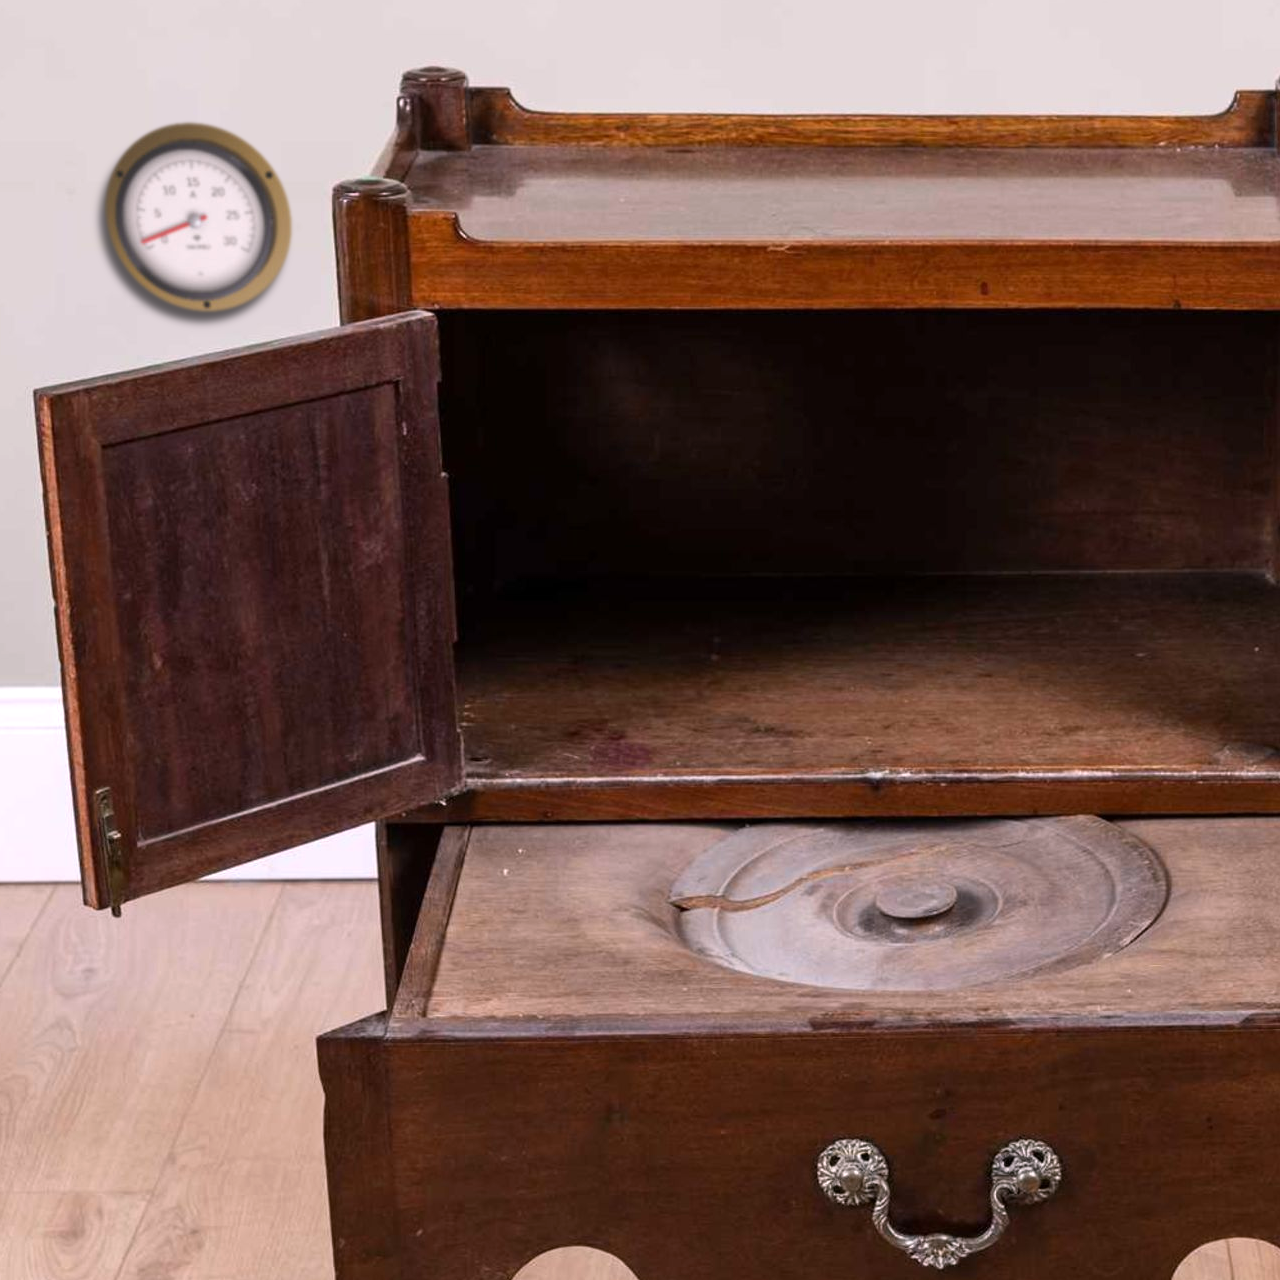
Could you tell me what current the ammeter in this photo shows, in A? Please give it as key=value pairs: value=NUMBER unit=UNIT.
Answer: value=1 unit=A
